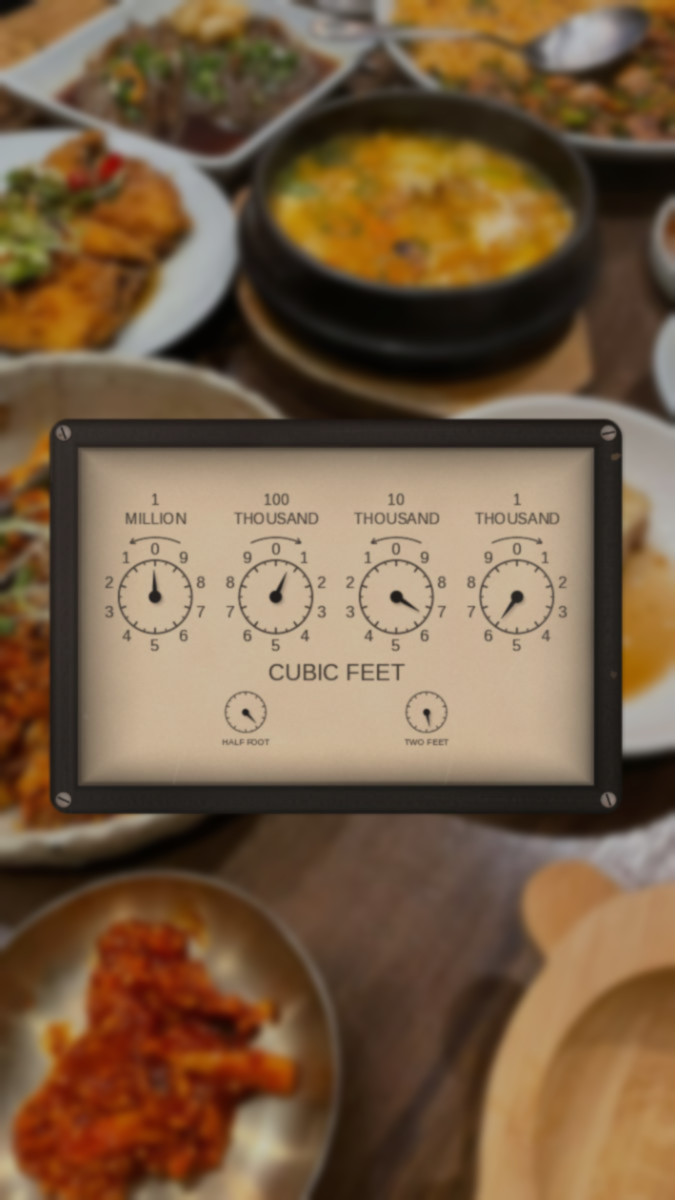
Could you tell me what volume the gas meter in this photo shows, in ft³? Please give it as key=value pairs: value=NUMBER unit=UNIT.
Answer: value=6600 unit=ft³
